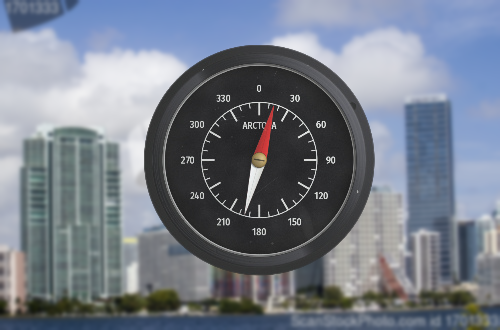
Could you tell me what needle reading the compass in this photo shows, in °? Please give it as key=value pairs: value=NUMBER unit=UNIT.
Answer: value=15 unit=°
